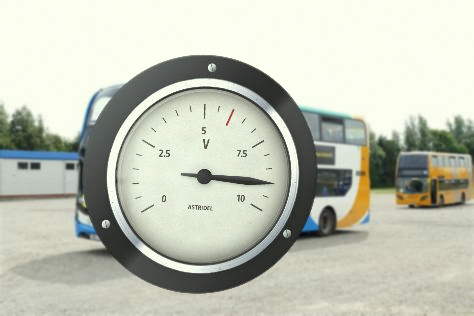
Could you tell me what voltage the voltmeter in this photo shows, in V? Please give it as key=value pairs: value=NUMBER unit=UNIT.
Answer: value=9 unit=V
